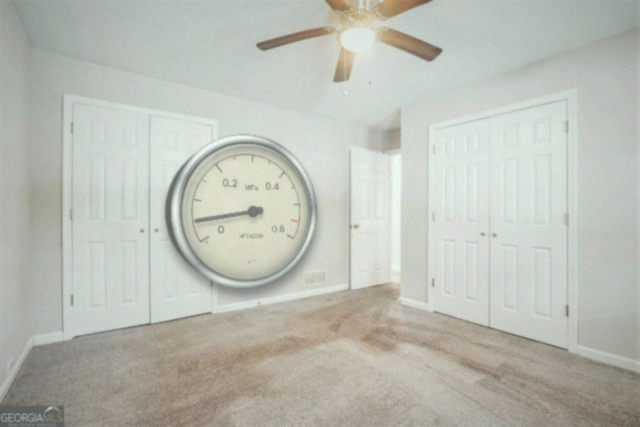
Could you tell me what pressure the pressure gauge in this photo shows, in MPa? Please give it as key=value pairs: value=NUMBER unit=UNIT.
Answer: value=0.05 unit=MPa
